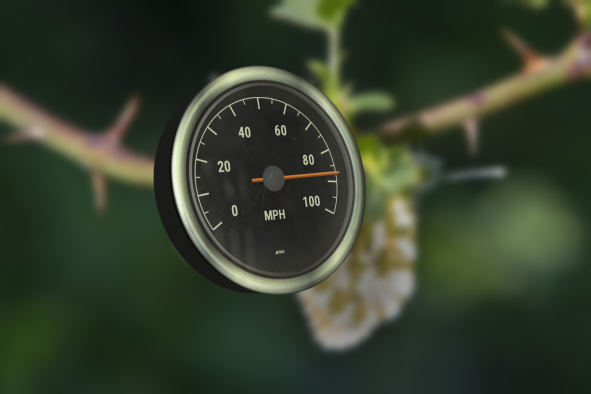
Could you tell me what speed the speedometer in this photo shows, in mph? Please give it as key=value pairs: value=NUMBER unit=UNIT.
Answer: value=87.5 unit=mph
